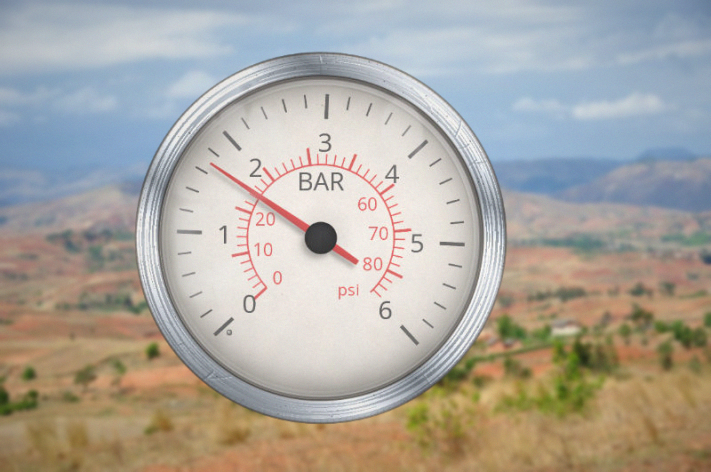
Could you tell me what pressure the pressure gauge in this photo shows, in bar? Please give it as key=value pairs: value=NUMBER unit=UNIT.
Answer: value=1.7 unit=bar
